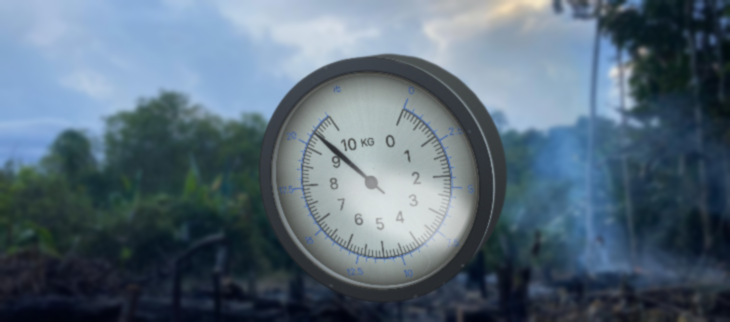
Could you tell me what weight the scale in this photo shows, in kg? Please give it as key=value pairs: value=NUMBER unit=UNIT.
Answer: value=9.5 unit=kg
